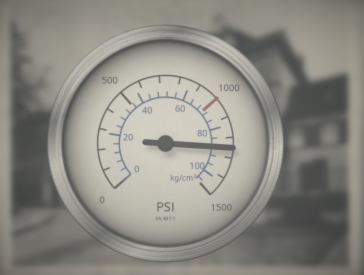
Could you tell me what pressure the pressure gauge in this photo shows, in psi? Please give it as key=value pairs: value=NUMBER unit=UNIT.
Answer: value=1250 unit=psi
